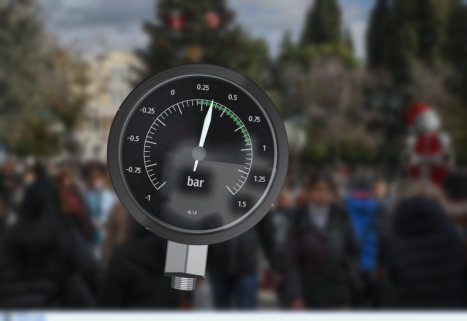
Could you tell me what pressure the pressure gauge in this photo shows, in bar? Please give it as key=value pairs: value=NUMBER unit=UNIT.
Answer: value=0.35 unit=bar
